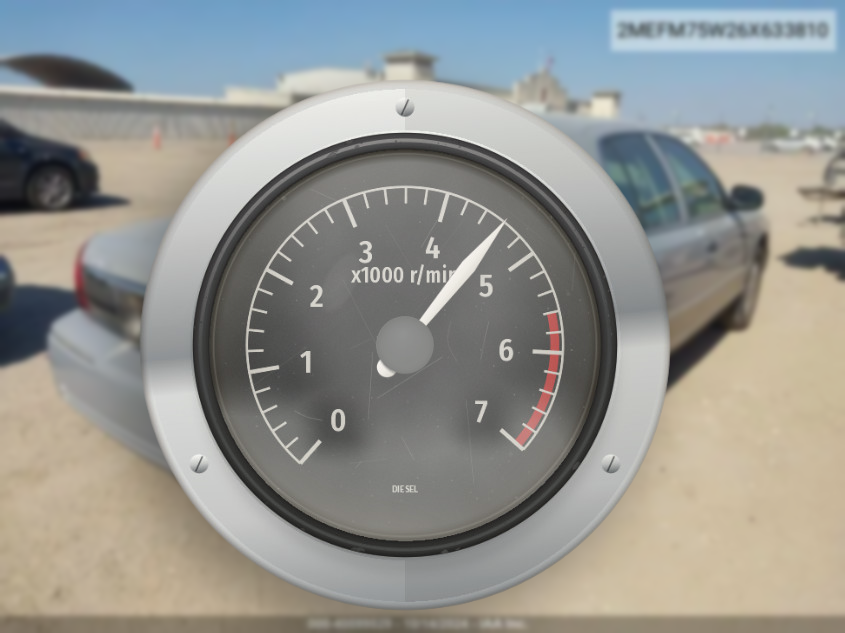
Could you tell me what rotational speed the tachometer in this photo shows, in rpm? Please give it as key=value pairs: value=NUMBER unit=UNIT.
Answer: value=4600 unit=rpm
